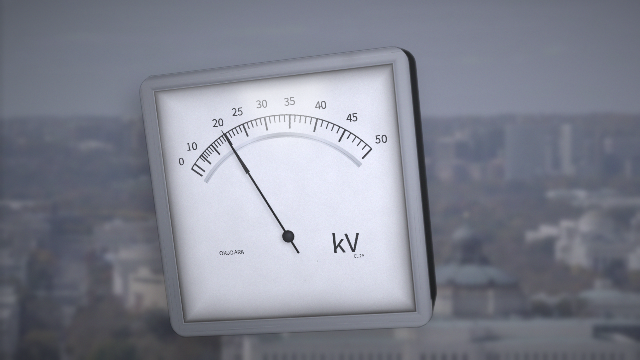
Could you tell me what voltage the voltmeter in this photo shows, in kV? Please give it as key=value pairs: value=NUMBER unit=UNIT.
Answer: value=20 unit=kV
